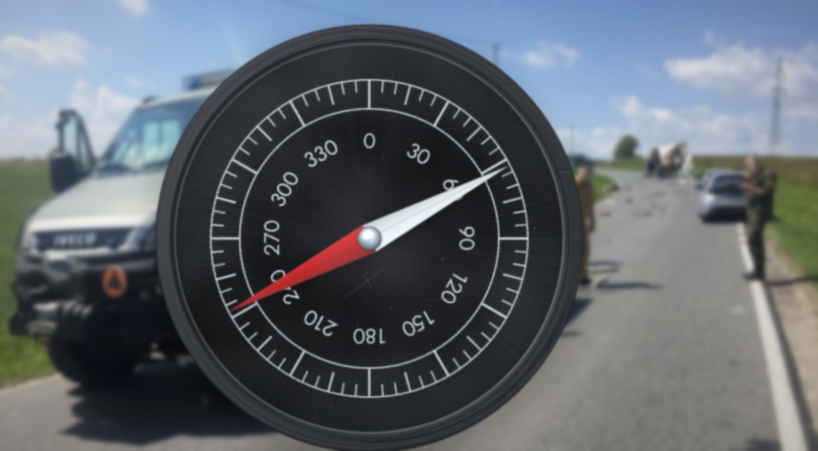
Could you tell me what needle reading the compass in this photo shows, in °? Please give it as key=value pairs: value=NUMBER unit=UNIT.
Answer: value=242.5 unit=°
